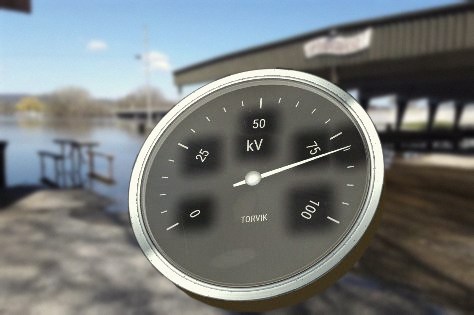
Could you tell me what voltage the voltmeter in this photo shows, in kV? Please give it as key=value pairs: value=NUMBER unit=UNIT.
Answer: value=80 unit=kV
